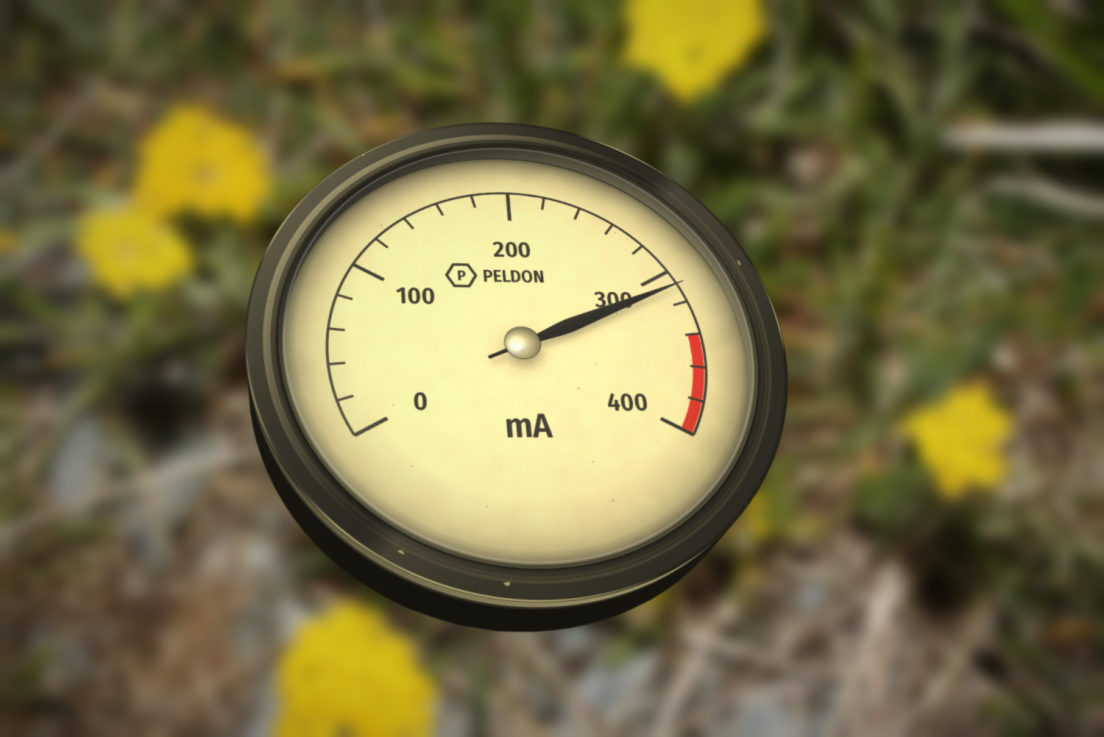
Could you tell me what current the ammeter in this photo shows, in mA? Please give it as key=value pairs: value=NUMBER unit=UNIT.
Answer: value=310 unit=mA
